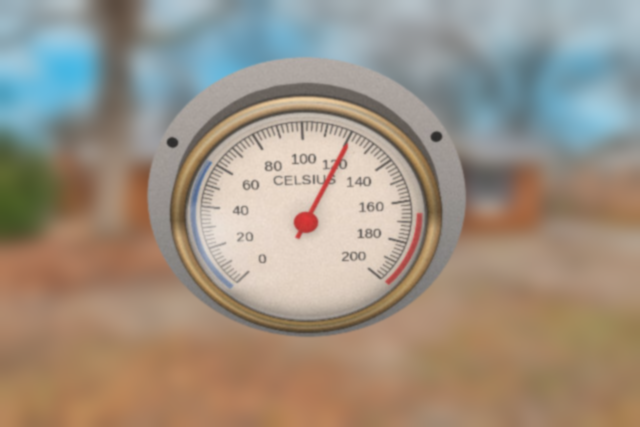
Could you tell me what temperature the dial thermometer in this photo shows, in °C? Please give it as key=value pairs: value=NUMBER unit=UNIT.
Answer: value=120 unit=°C
